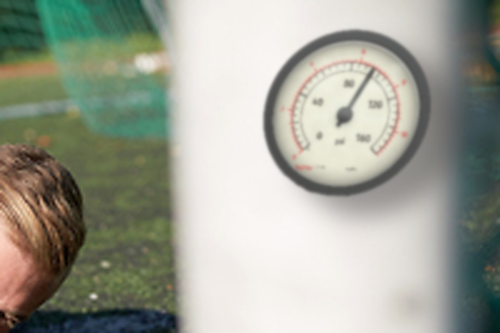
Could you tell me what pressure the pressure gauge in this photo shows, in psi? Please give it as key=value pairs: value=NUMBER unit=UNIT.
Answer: value=95 unit=psi
